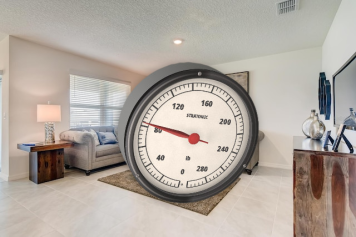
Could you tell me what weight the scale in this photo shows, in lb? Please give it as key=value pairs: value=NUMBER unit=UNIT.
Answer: value=84 unit=lb
